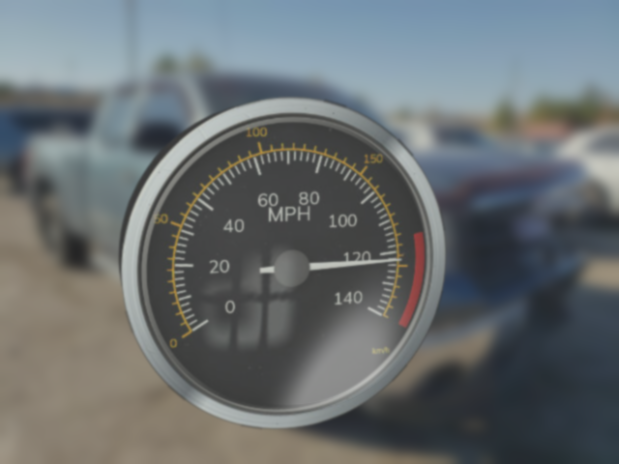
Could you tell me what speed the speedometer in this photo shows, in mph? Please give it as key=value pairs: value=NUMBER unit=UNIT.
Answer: value=122 unit=mph
